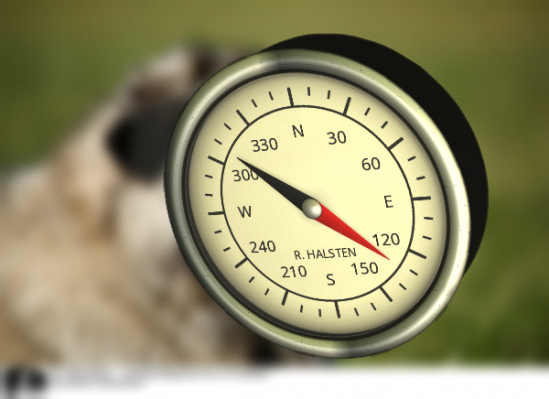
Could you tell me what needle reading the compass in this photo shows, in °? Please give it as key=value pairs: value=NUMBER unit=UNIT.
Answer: value=130 unit=°
